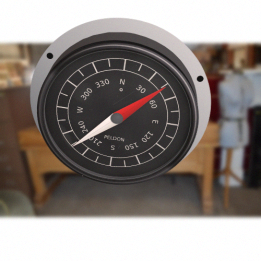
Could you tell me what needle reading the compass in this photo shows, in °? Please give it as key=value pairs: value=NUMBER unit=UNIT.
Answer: value=45 unit=°
